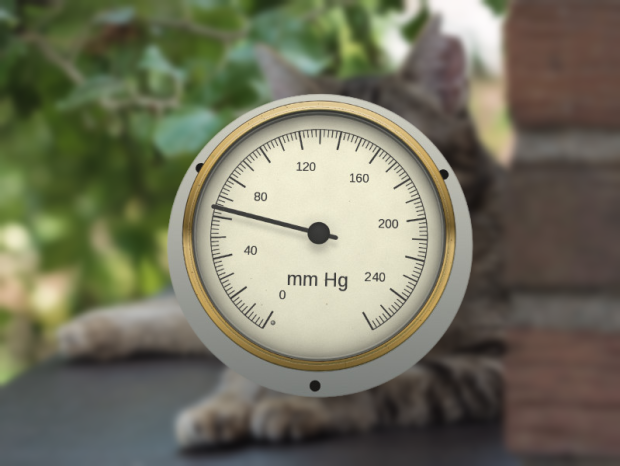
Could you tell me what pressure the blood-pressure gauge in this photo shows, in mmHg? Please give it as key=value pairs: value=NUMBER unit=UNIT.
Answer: value=64 unit=mmHg
